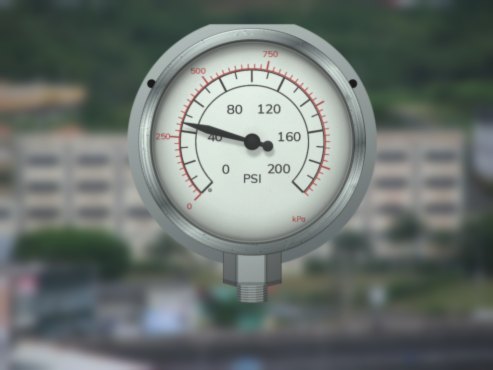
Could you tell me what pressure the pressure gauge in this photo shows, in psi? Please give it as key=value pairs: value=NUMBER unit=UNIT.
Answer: value=45 unit=psi
